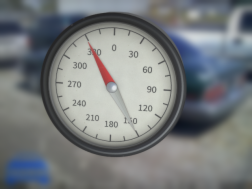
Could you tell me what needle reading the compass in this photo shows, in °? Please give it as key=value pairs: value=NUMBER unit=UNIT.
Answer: value=330 unit=°
